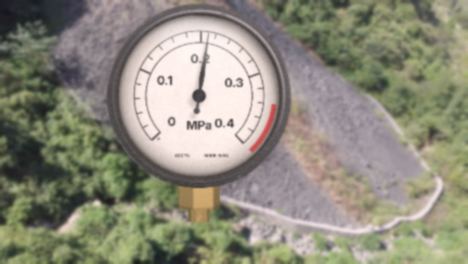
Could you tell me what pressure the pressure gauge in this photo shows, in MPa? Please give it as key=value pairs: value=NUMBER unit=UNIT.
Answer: value=0.21 unit=MPa
